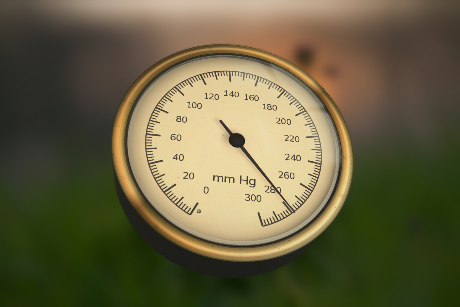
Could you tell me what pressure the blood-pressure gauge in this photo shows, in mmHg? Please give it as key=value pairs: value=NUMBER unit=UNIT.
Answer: value=280 unit=mmHg
